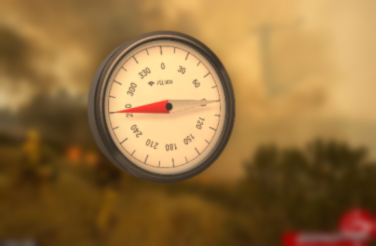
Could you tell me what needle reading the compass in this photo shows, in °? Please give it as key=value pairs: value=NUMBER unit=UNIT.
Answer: value=270 unit=°
